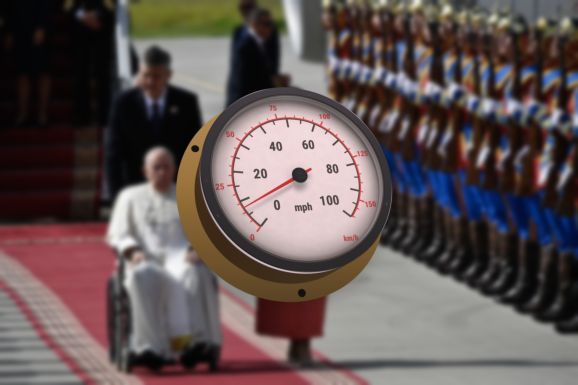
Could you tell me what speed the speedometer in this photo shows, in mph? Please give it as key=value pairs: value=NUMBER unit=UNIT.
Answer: value=7.5 unit=mph
